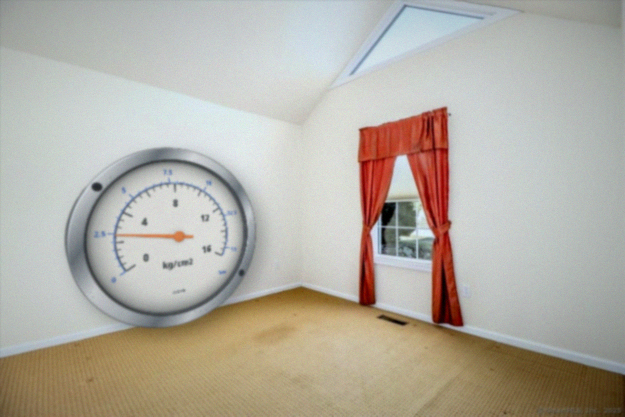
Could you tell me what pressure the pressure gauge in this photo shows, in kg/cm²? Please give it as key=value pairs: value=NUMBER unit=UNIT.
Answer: value=2.5 unit=kg/cm²
